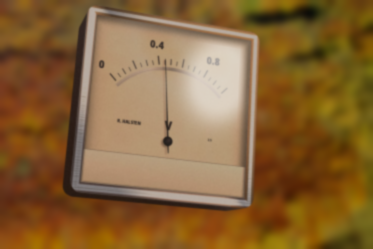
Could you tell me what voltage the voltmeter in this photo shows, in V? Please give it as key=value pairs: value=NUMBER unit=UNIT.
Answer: value=0.45 unit=V
